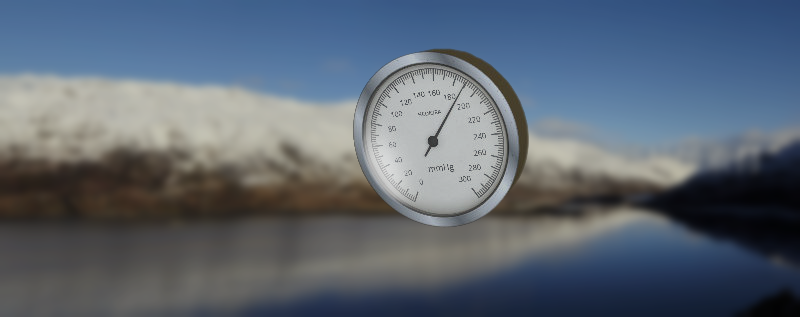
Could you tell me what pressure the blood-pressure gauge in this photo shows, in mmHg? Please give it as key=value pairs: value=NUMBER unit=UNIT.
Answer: value=190 unit=mmHg
